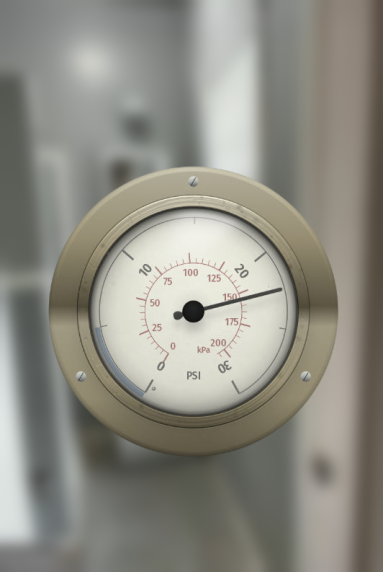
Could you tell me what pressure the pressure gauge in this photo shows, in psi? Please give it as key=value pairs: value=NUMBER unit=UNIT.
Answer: value=22.5 unit=psi
